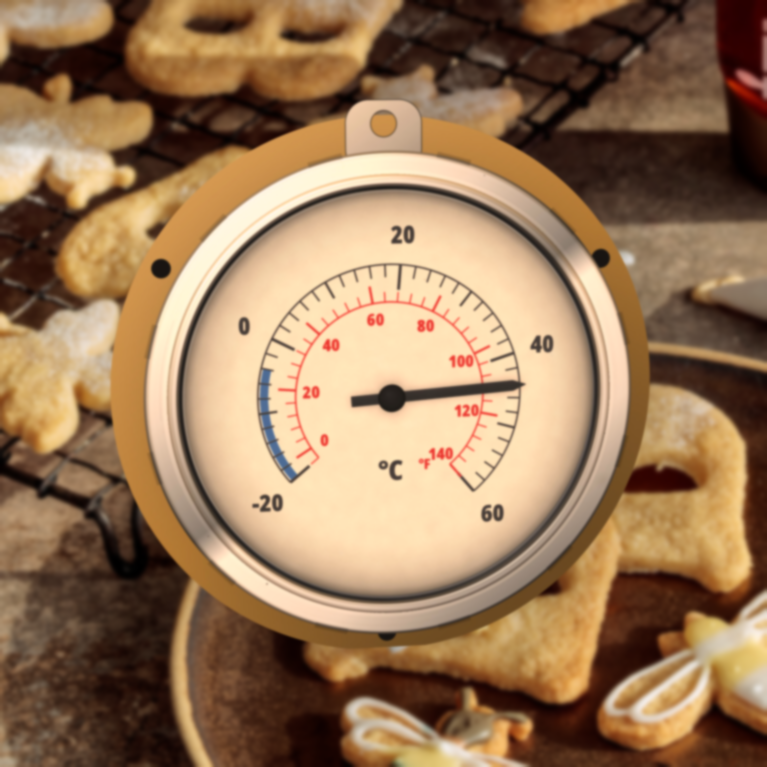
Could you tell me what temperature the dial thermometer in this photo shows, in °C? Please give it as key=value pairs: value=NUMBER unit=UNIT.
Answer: value=44 unit=°C
